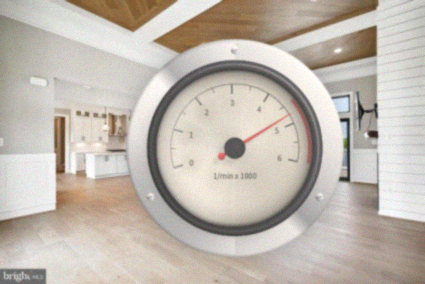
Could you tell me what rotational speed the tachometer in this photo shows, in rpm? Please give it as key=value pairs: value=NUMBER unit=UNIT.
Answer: value=4750 unit=rpm
